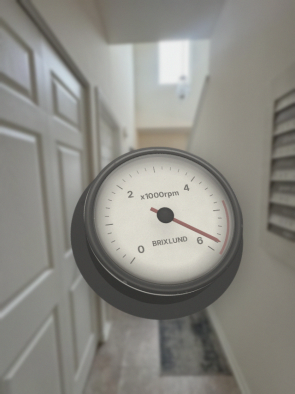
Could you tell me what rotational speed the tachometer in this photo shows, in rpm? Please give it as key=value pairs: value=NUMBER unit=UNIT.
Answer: value=5800 unit=rpm
